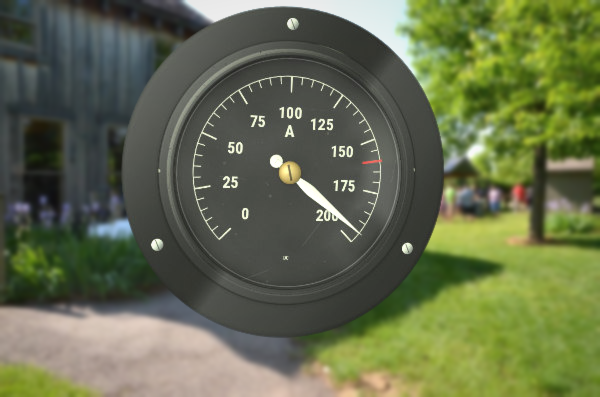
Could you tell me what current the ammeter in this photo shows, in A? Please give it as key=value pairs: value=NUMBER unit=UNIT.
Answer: value=195 unit=A
